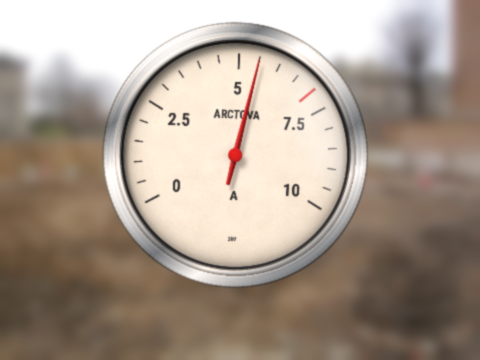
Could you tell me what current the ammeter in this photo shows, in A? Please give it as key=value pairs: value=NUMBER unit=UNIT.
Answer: value=5.5 unit=A
